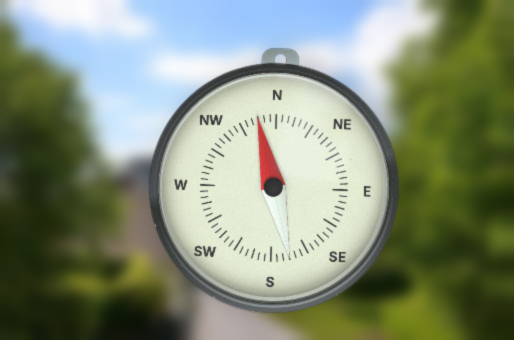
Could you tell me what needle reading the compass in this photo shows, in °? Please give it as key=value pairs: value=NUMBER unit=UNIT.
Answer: value=345 unit=°
